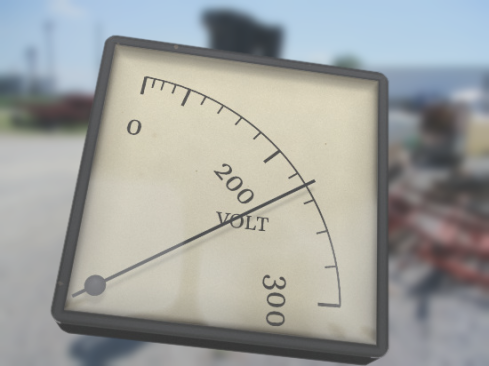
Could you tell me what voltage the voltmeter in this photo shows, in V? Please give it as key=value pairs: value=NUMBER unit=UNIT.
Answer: value=230 unit=V
